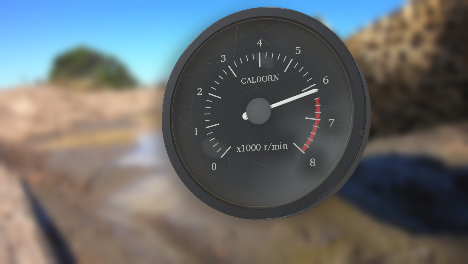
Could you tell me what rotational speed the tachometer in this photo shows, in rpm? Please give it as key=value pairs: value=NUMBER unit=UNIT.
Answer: value=6200 unit=rpm
